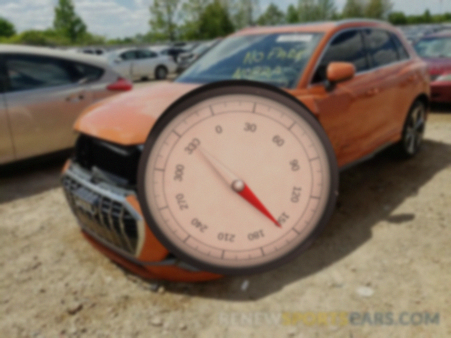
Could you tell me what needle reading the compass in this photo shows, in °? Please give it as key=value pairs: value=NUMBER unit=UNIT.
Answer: value=155 unit=°
